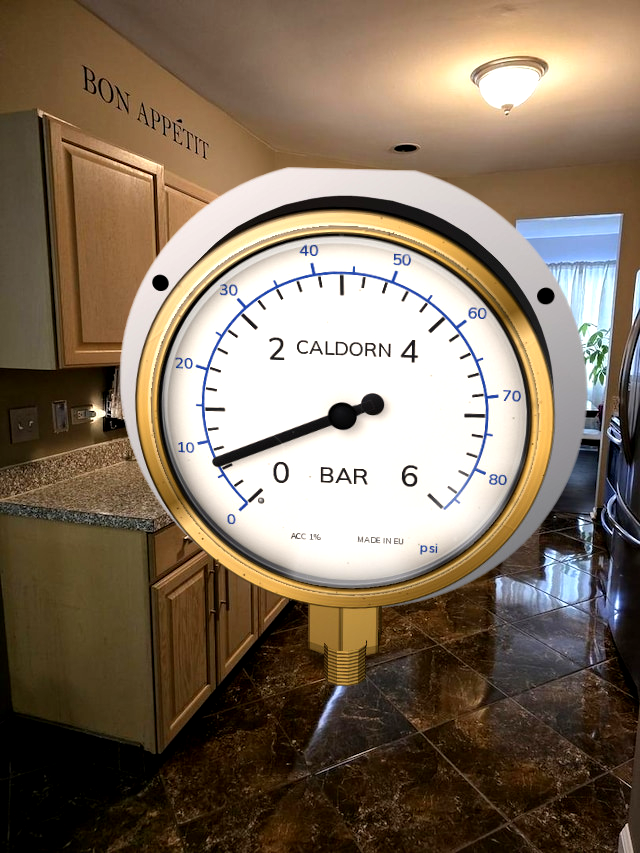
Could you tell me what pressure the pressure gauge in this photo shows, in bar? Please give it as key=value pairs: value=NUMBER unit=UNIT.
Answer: value=0.5 unit=bar
